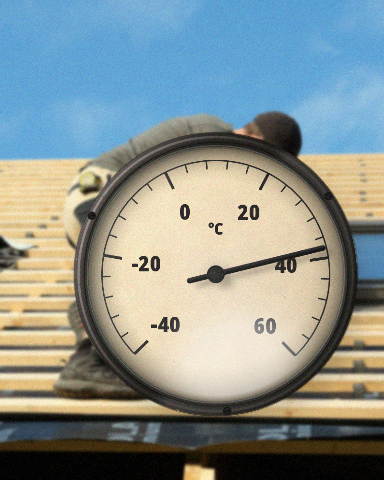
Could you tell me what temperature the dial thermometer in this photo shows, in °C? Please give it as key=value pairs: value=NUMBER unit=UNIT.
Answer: value=38 unit=°C
